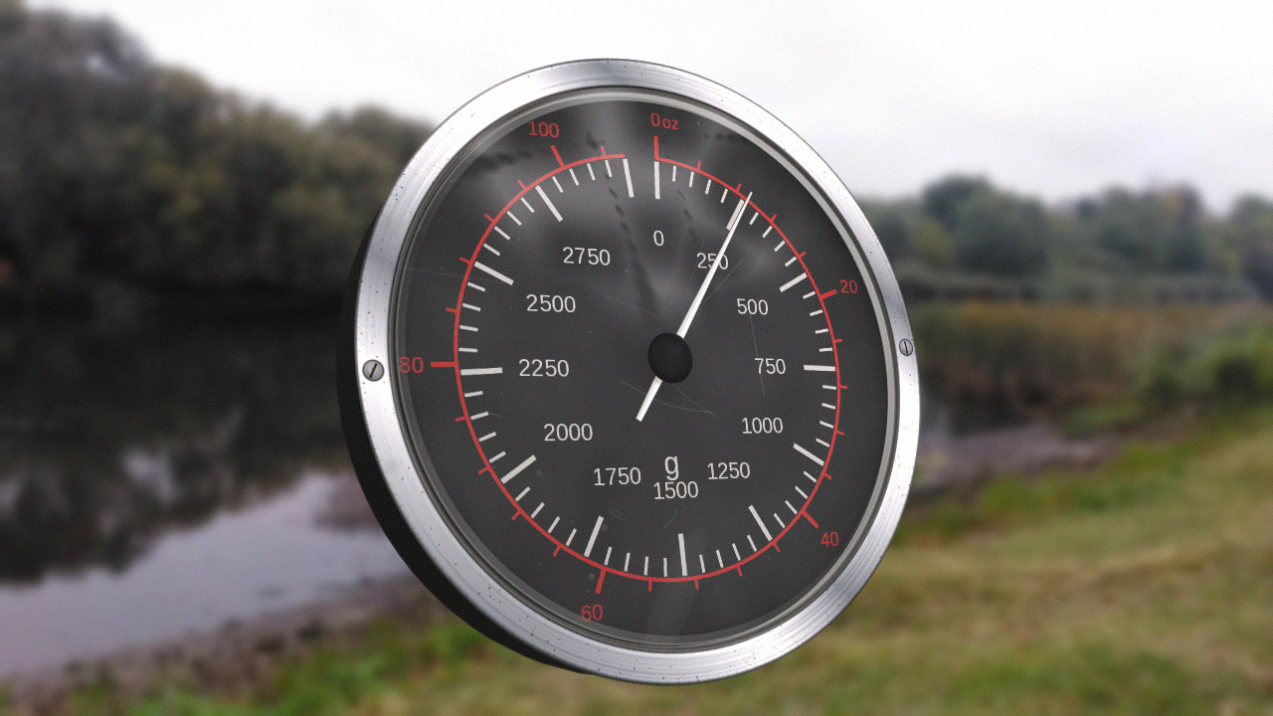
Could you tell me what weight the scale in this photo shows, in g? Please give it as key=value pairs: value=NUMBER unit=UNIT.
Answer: value=250 unit=g
